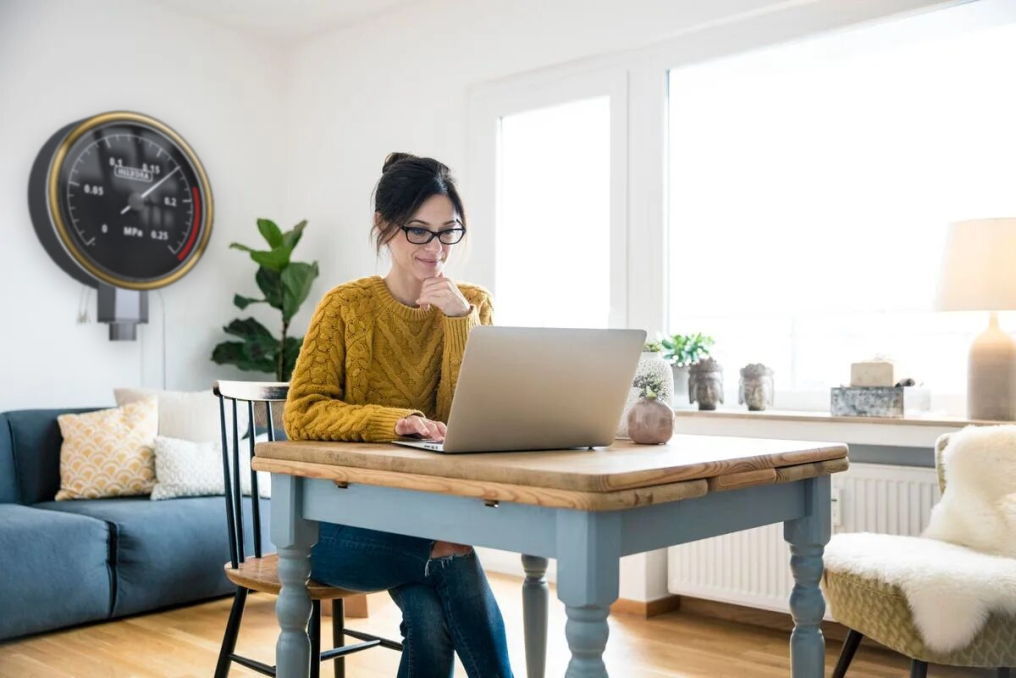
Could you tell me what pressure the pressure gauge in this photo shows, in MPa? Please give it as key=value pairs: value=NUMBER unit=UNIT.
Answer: value=0.17 unit=MPa
